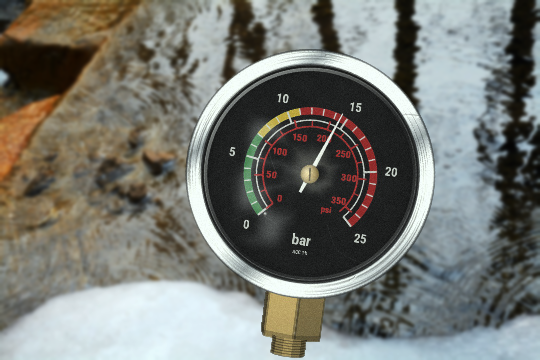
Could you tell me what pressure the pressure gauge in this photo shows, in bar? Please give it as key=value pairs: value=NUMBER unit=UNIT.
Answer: value=14.5 unit=bar
